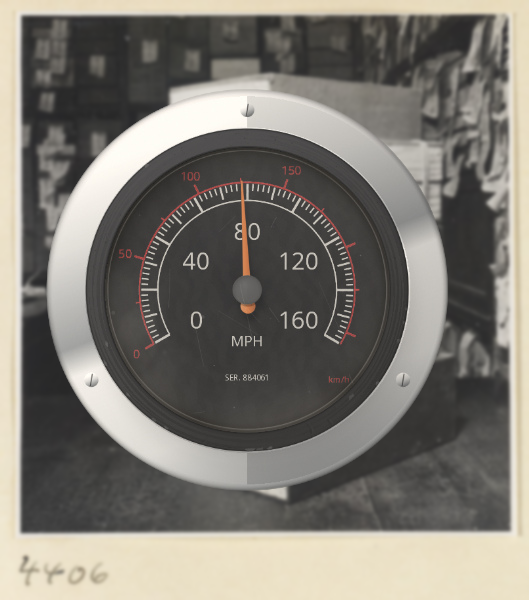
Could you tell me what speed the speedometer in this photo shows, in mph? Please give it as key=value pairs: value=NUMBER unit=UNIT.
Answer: value=78 unit=mph
